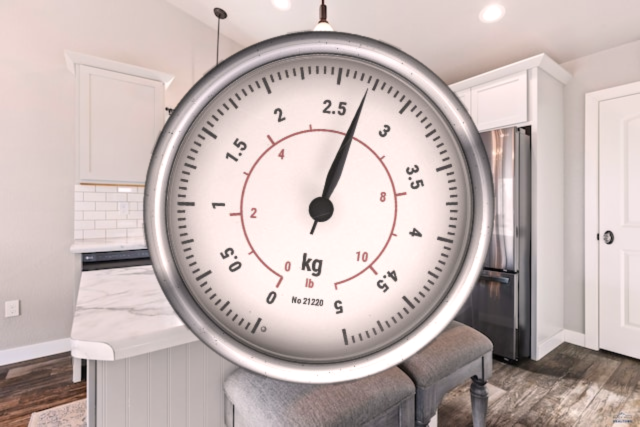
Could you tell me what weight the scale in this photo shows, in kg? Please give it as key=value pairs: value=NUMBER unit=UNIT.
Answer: value=2.7 unit=kg
